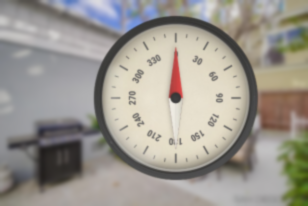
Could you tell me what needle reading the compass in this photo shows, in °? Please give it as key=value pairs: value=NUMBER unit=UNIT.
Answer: value=0 unit=°
